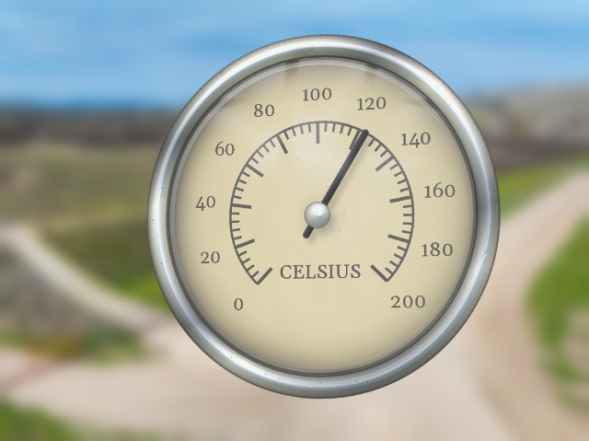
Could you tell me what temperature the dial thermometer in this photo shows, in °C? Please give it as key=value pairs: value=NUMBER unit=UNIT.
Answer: value=124 unit=°C
